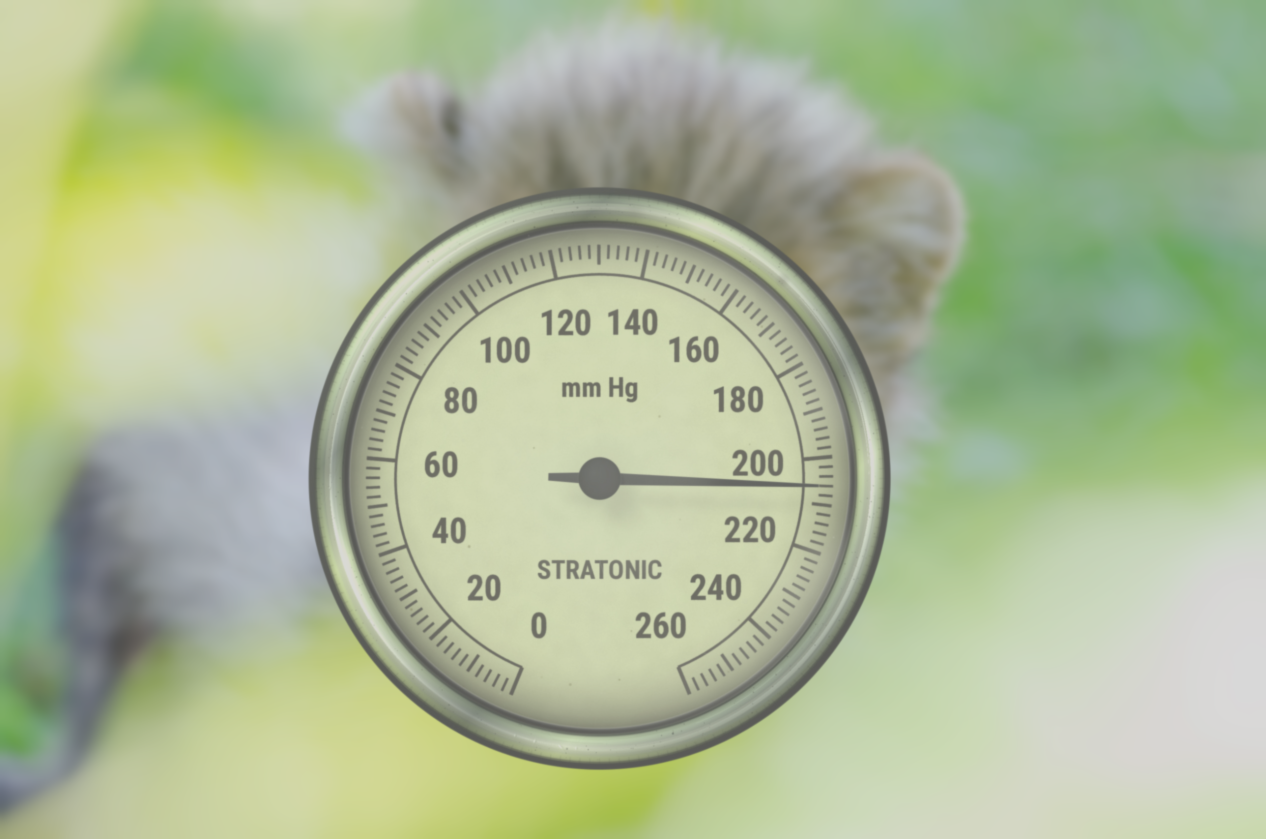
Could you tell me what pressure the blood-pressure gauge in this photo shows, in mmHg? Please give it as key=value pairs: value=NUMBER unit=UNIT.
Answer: value=206 unit=mmHg
